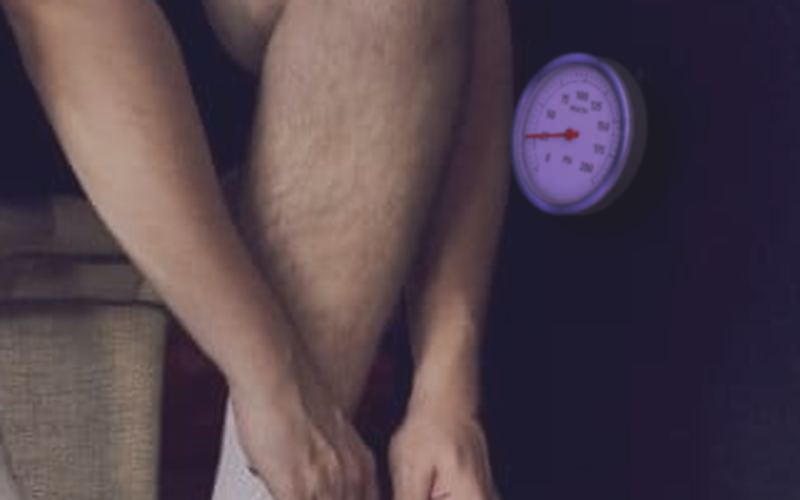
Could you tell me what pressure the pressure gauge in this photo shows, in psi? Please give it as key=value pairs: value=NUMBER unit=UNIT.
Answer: value=25 unit=psi
